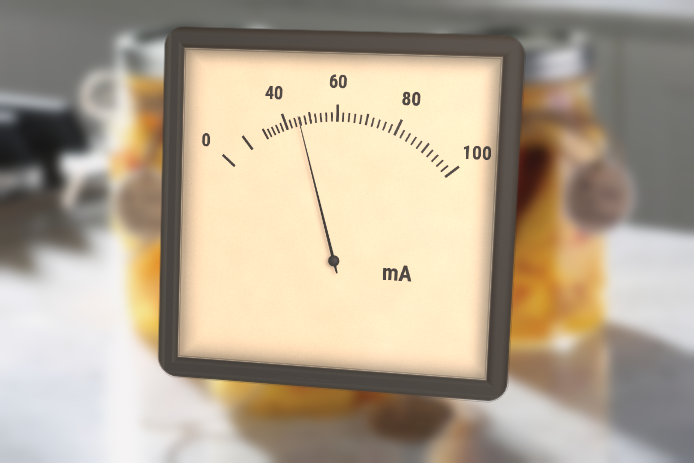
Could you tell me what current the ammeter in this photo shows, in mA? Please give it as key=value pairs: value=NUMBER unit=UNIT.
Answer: value=46 unit=mA
